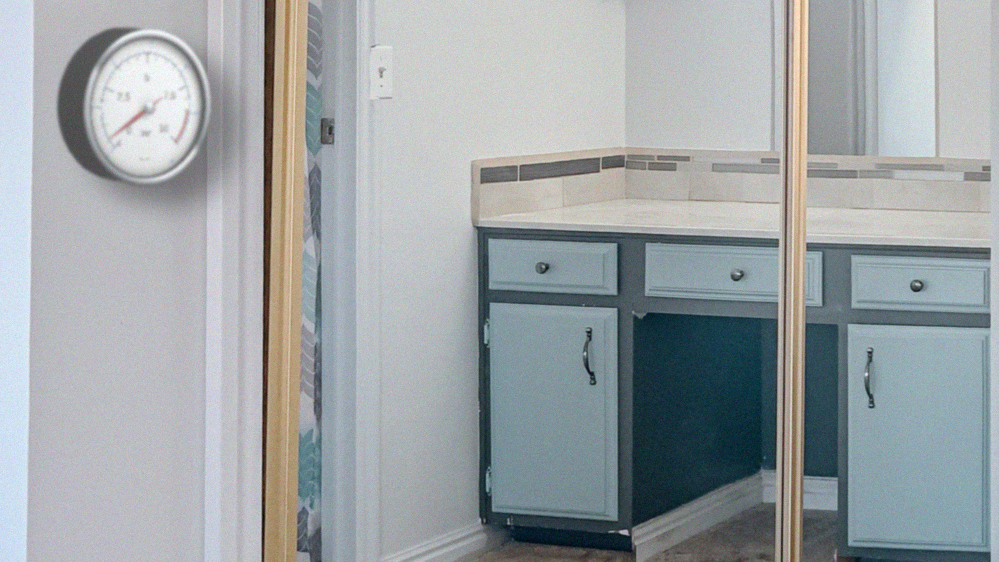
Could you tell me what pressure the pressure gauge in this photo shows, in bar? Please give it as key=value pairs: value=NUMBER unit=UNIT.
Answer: value=0.5 unit=bar
